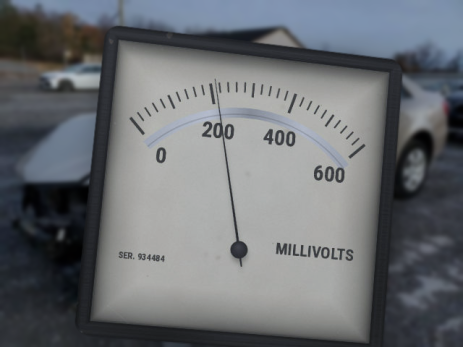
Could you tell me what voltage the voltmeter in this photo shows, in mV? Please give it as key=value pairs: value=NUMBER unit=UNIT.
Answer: value=210 unit=mV
